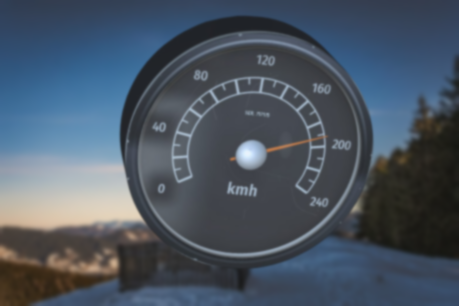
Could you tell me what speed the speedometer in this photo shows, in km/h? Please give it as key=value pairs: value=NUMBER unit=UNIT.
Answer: value=190 unit=km/h
